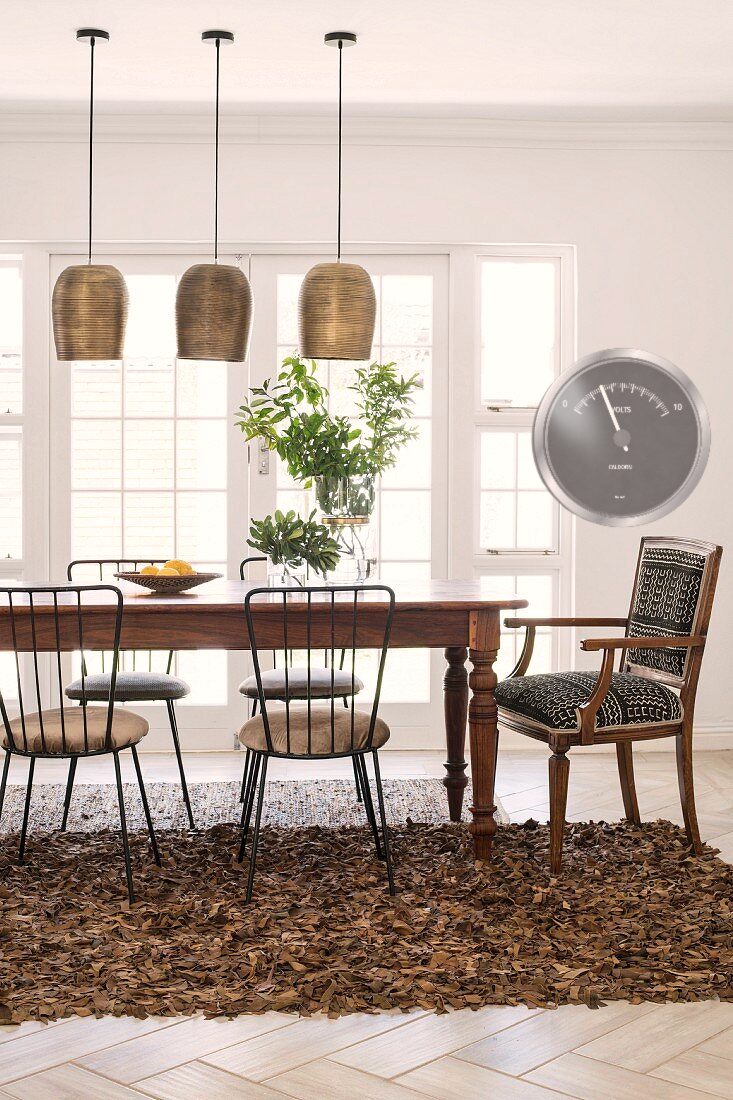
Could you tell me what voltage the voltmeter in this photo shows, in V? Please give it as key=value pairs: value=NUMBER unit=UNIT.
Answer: value=3 unit=V
